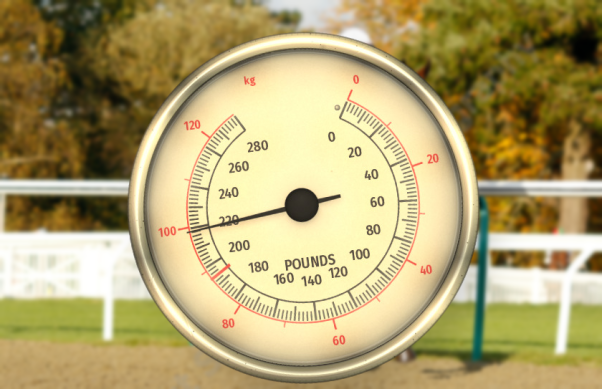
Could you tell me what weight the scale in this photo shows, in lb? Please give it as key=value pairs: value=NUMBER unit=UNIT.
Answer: value=218 unit=lb
